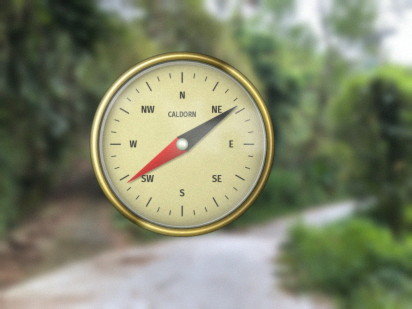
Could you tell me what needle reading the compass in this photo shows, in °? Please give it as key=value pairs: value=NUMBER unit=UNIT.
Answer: value=235 unit=°
